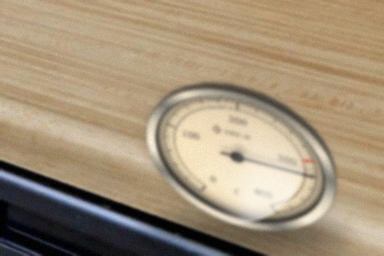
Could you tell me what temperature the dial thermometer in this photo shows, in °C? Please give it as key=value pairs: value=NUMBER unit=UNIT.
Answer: value=320 unit=°C
